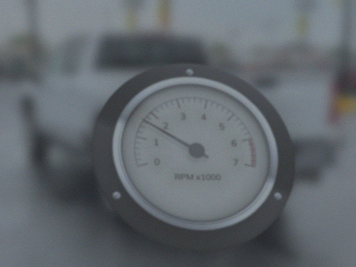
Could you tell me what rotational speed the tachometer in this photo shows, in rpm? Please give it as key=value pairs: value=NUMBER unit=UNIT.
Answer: value=1600 unit=rpm
